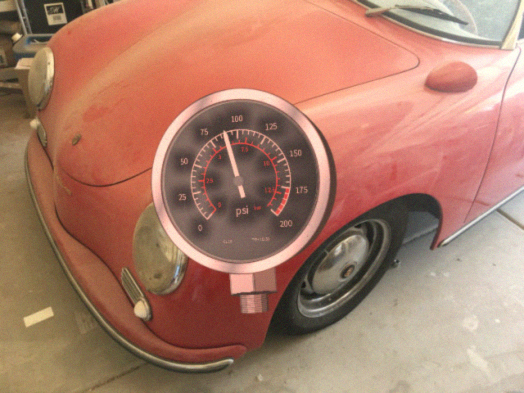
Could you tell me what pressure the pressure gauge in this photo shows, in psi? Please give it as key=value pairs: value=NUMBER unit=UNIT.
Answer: value=90 unit=psi
